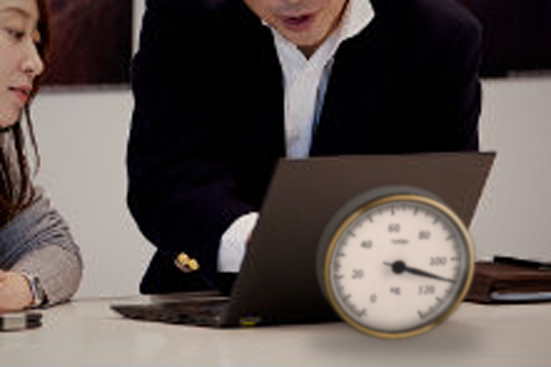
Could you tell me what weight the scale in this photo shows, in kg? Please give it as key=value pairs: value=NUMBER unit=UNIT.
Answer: value=110 unit=kg
